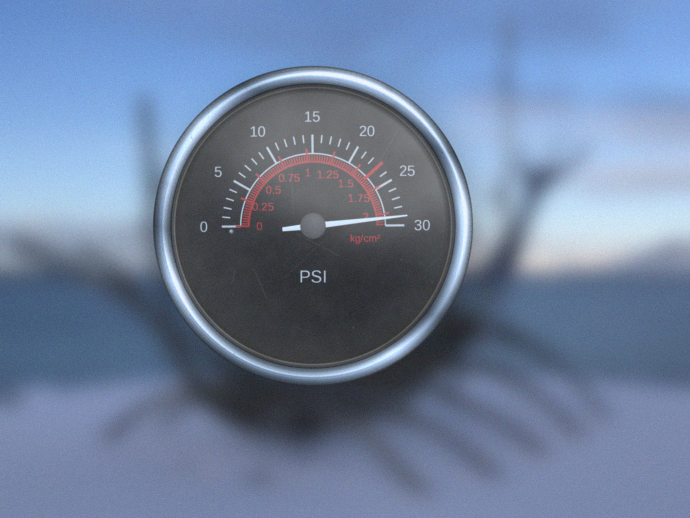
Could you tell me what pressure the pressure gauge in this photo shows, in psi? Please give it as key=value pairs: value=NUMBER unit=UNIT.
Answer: value=29 unit=psi
